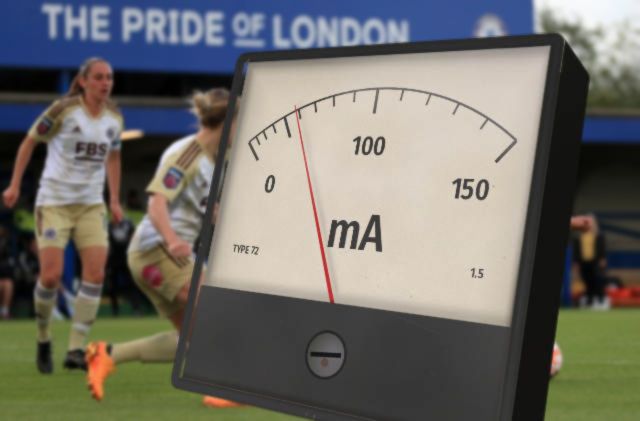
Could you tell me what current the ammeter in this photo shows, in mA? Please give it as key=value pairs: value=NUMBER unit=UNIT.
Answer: value=60 unit=mA
